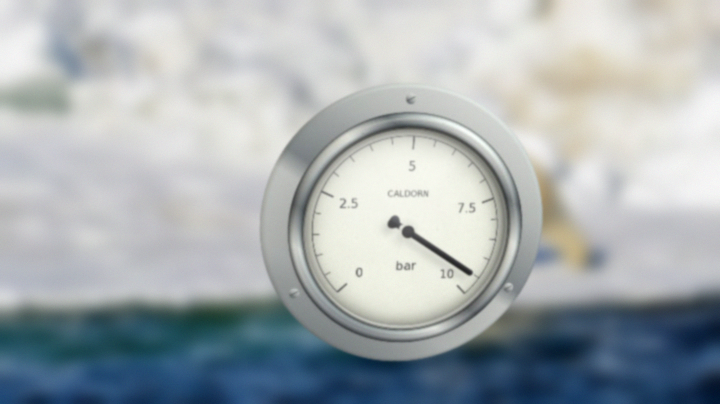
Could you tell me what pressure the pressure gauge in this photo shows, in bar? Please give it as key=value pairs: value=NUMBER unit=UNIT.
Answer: value=9.5 unit=bar
